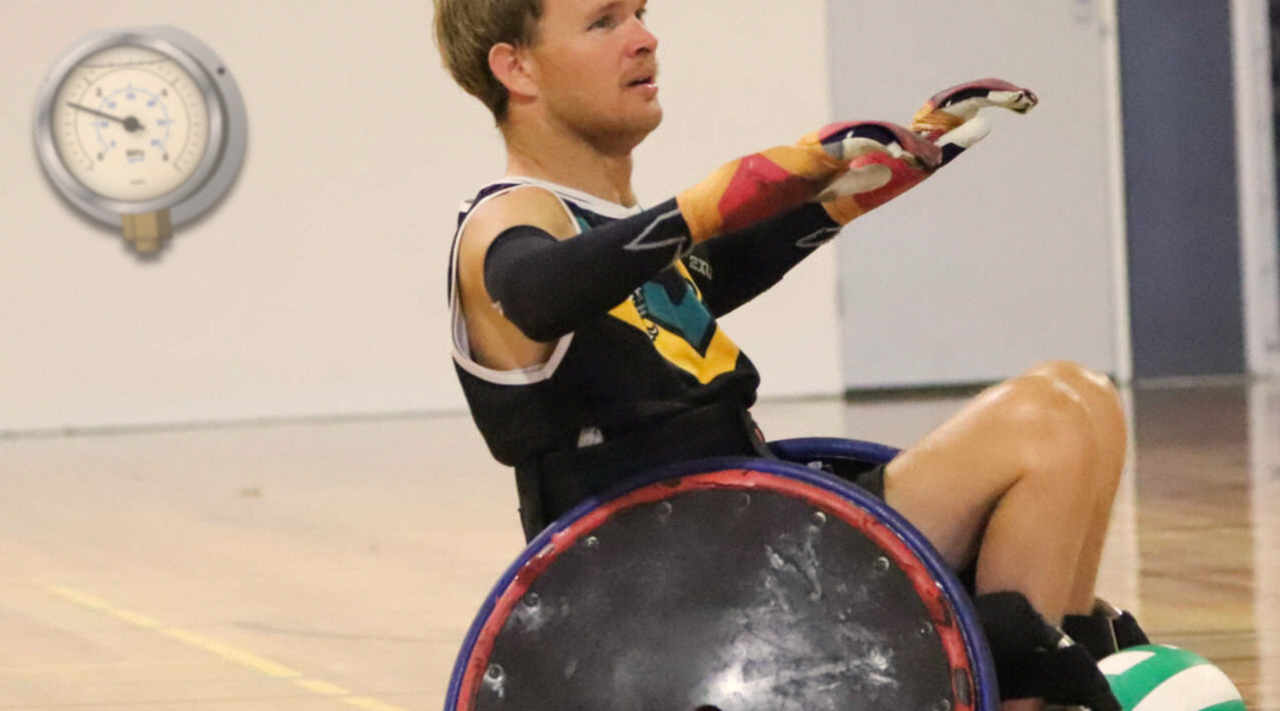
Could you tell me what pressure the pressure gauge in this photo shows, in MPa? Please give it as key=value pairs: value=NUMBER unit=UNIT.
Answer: value=1.4 unit=MPa
